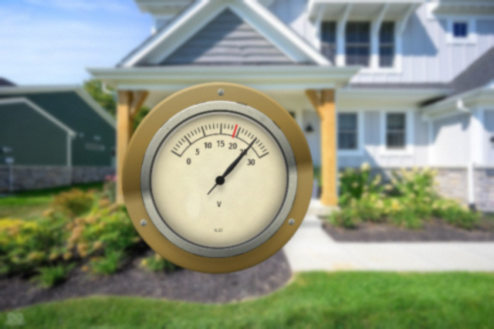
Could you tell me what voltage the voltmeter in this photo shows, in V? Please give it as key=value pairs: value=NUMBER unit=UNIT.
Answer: value=25 unit=V
